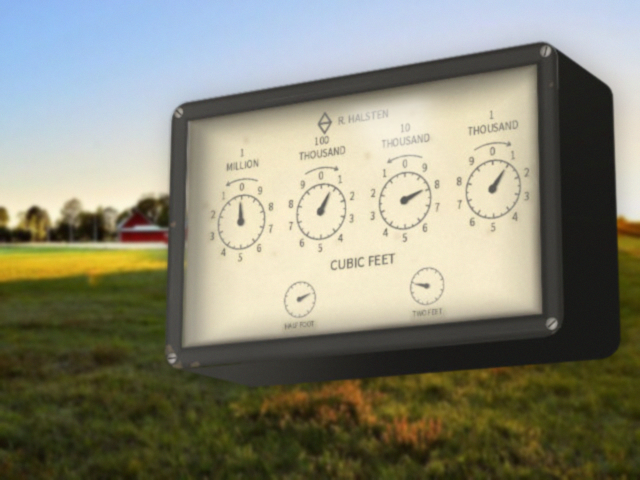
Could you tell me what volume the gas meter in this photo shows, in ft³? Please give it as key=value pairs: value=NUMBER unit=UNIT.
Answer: value=8100 unit=ft³
